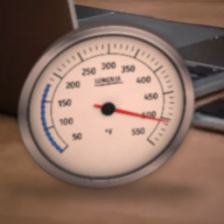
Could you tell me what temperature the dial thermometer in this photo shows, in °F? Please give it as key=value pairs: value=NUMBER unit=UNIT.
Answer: value=500 unit=°F
